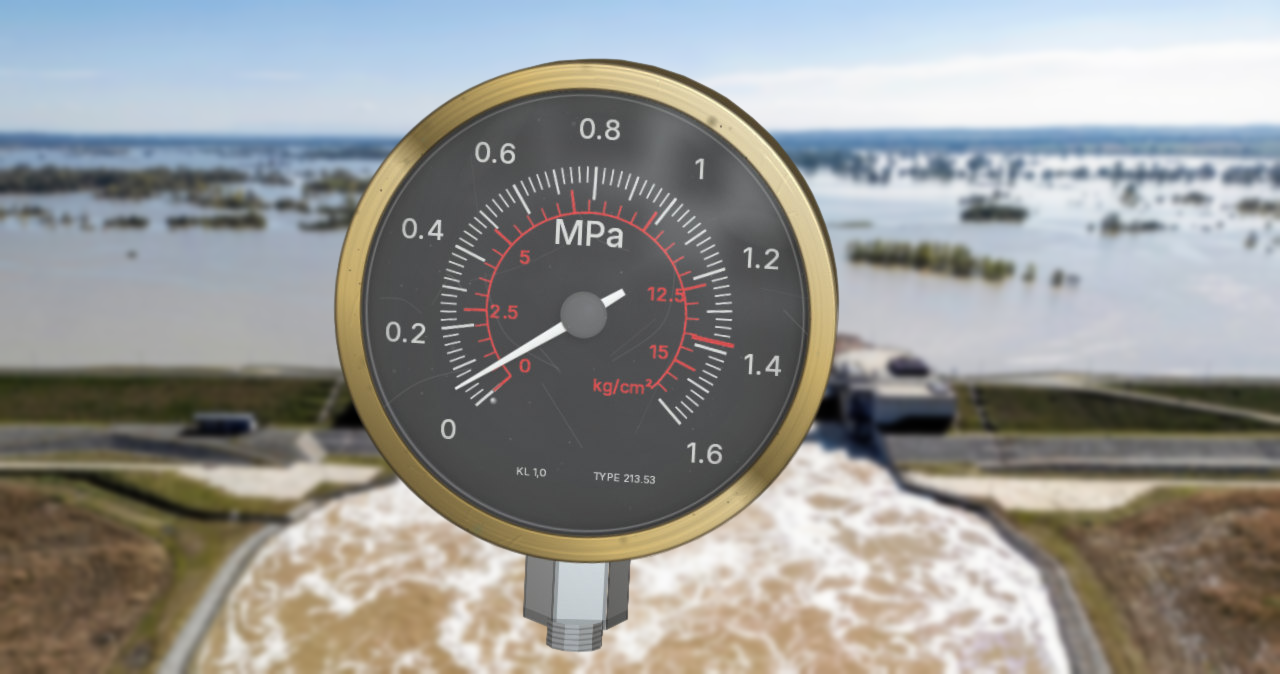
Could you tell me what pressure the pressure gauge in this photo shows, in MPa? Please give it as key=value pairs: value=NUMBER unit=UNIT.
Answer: value=0.06 unit=MPa
